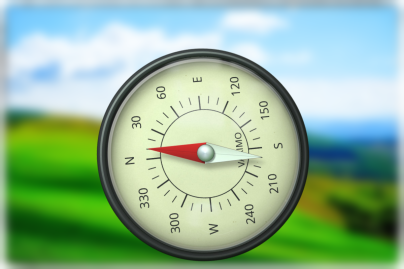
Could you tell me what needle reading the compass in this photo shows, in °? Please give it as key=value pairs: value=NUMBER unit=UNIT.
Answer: value=10 unit=°
